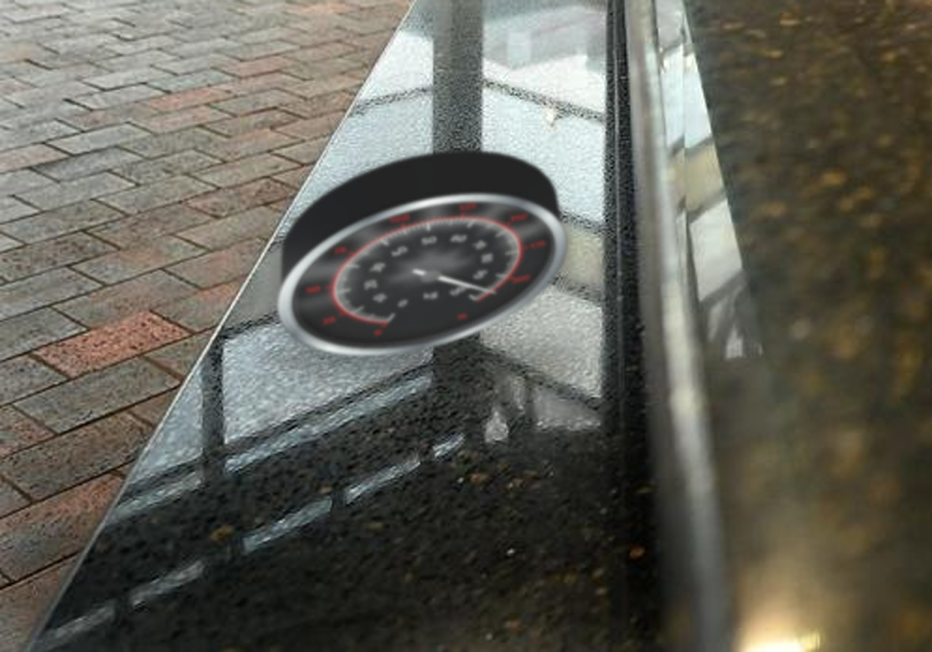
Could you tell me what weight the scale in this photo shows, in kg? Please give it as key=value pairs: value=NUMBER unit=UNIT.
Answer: value=95 unit=kg
